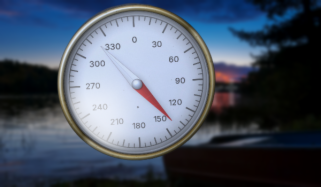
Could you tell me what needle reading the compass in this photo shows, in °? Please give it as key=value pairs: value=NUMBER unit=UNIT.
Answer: value=140 unit=°
